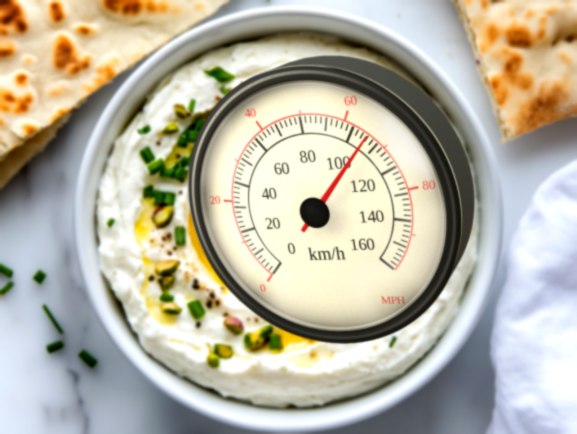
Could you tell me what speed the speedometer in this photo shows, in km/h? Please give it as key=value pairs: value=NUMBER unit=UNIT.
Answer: value=106 unit=km/h
